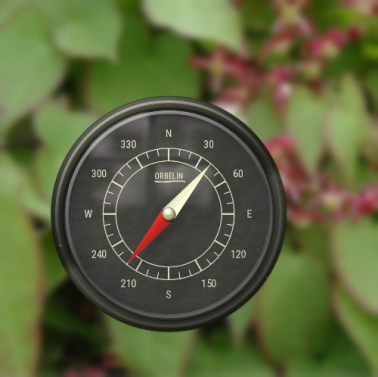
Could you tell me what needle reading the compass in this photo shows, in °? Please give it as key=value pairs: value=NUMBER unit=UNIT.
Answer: value=220 unit=°
